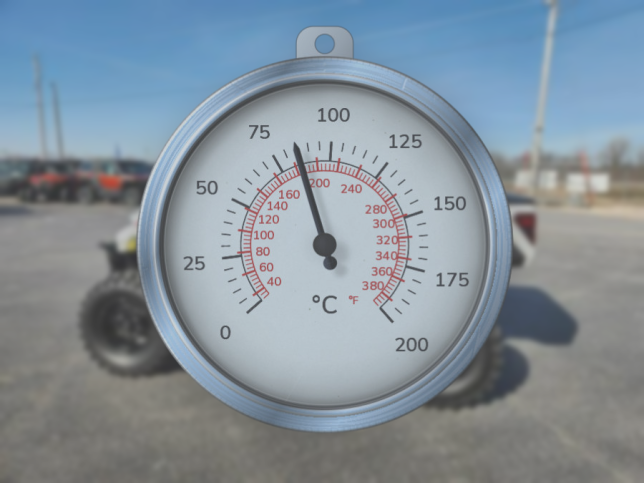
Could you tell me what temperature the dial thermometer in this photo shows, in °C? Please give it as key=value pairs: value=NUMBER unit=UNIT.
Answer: value=85 unit=°C
